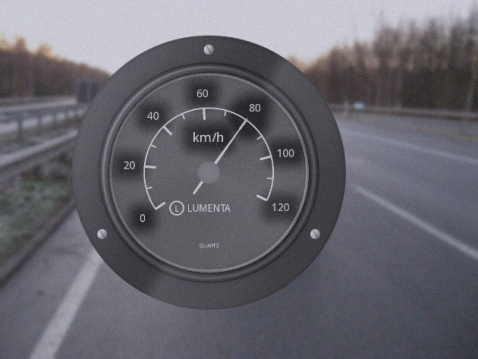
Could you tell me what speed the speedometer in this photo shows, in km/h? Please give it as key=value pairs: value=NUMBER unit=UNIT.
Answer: value=80 unit=km/h
